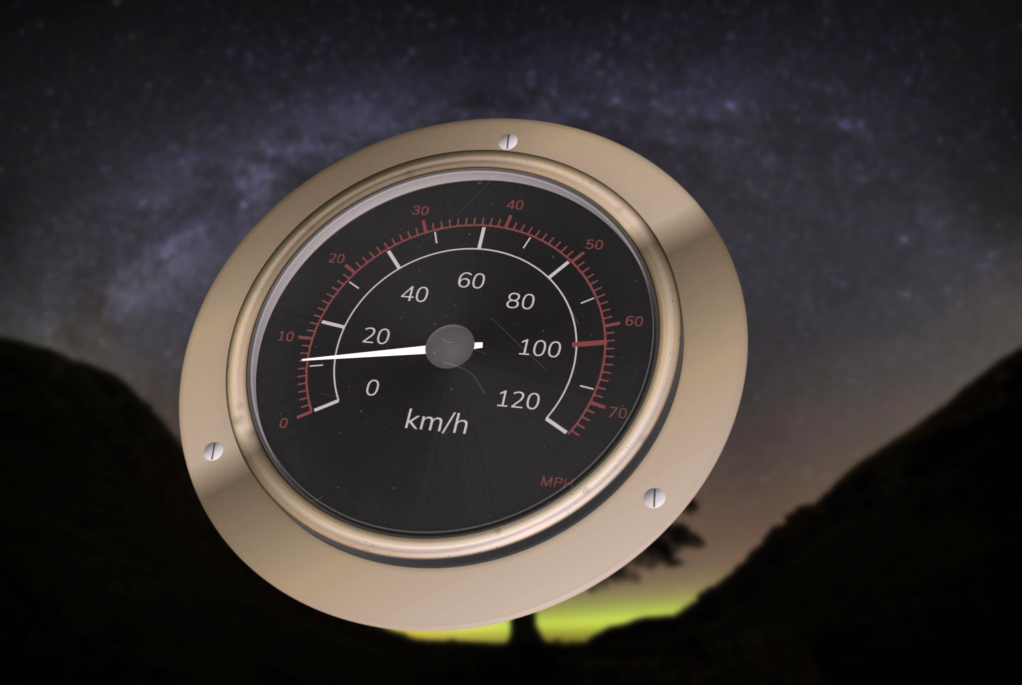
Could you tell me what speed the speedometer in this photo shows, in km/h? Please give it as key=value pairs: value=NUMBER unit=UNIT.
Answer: value=10 unit=km/h
